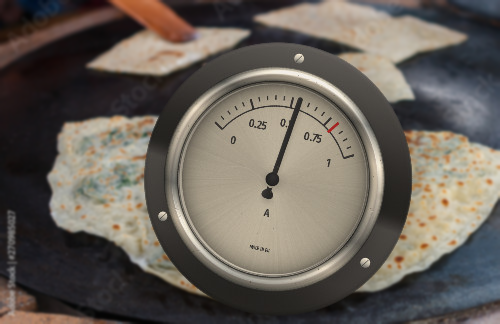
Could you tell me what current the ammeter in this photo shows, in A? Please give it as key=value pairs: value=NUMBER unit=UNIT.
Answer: value=0.55 unit=A
